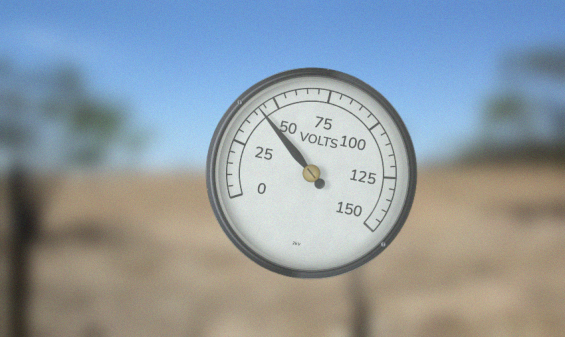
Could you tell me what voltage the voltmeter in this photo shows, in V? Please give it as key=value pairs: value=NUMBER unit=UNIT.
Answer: value=42.5 unit=V
